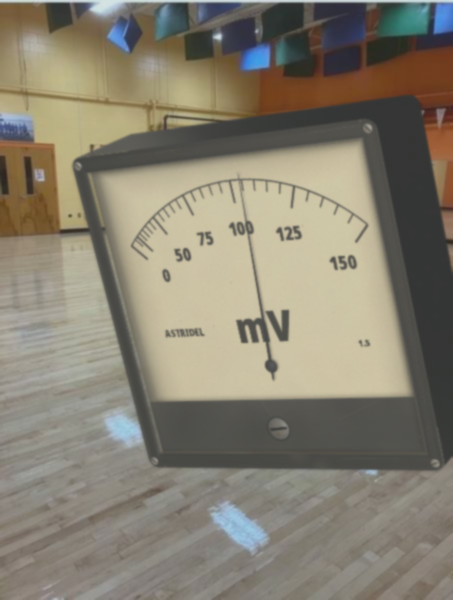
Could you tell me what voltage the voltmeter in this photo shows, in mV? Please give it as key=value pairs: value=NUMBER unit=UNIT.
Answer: value=105 unit=mV
